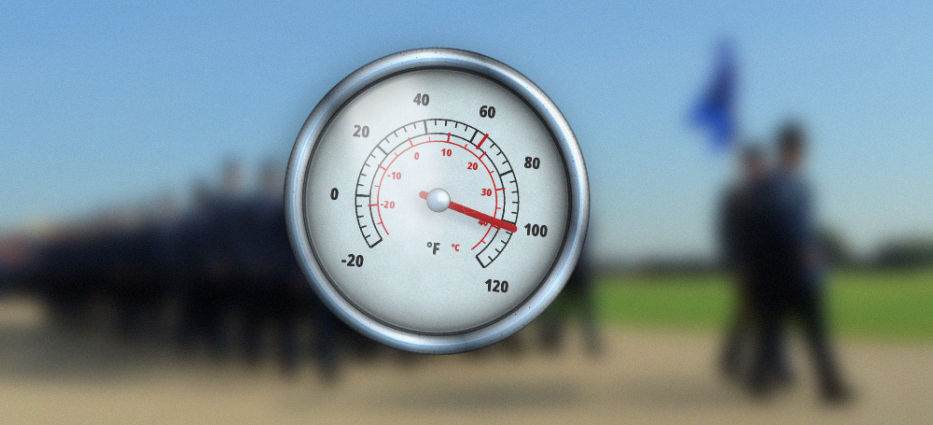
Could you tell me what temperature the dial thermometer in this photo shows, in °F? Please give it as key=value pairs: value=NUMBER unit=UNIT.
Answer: value=102 unit=°F
